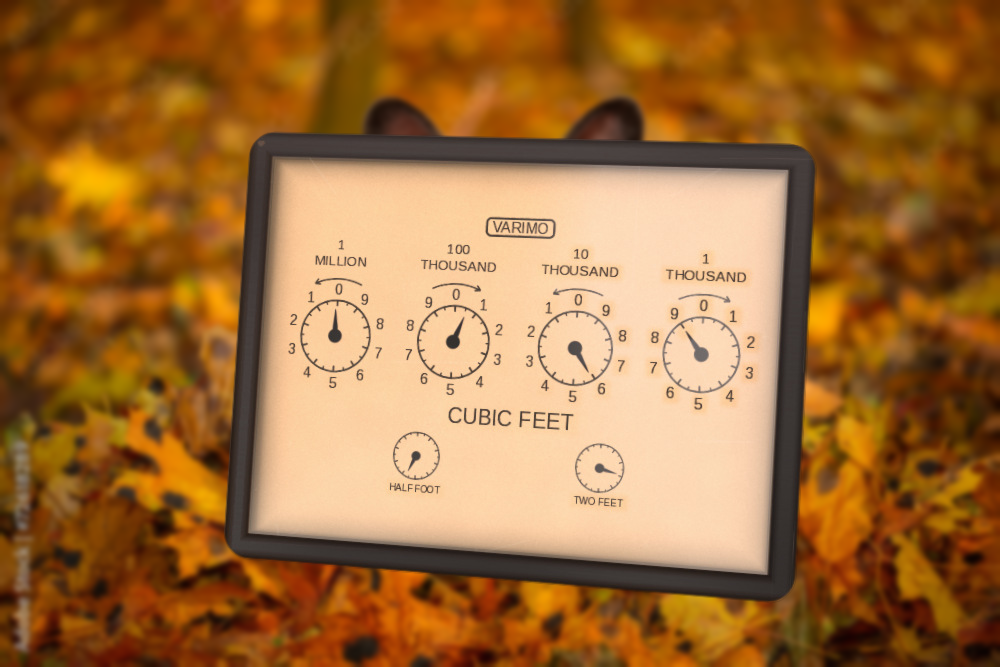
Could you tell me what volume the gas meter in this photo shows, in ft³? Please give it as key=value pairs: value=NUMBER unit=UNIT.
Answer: value=5900 unit=ft³
